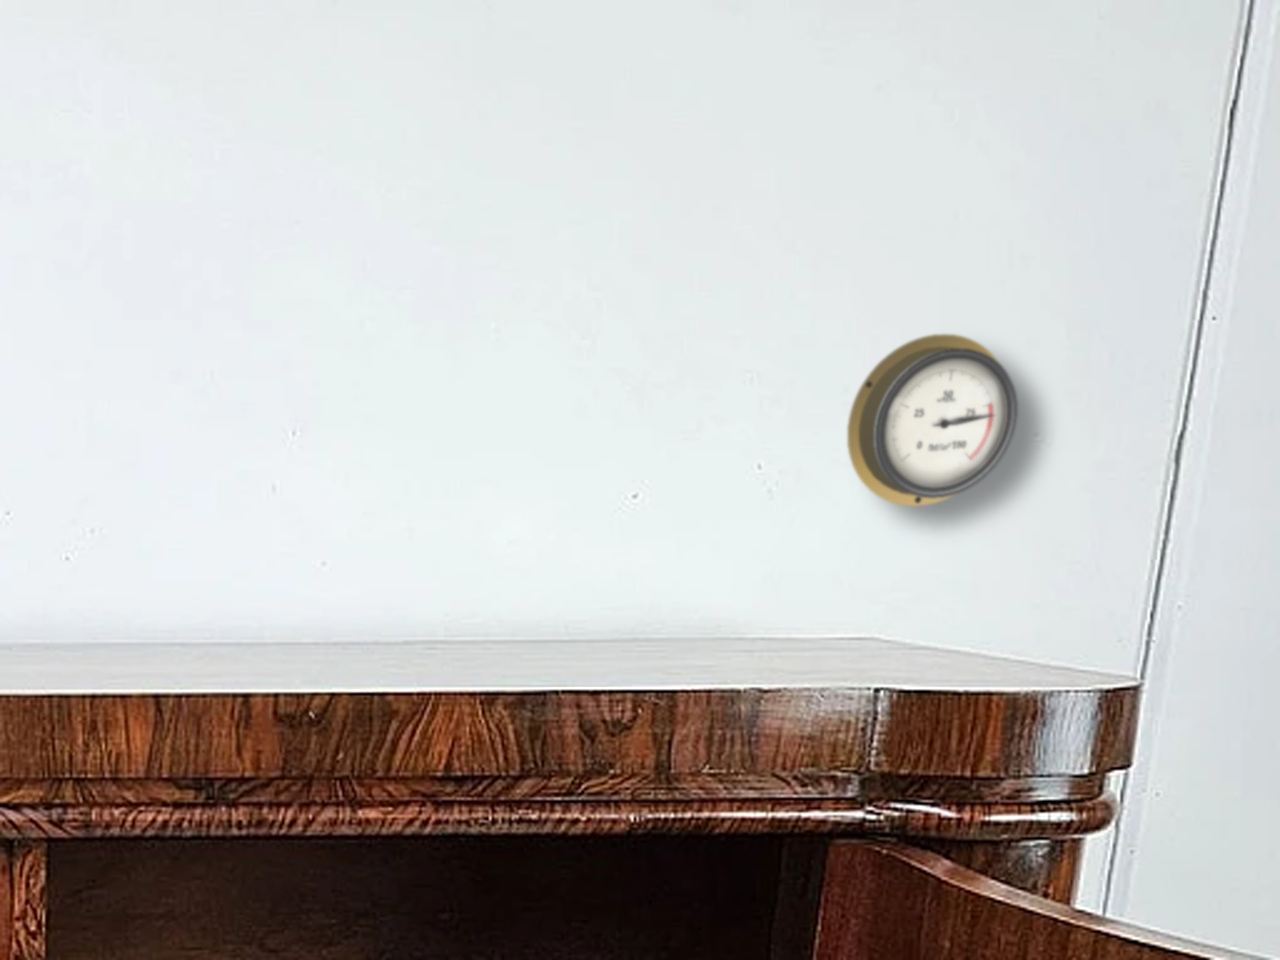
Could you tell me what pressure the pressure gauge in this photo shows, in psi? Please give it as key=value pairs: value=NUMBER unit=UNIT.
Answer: value=80 unit=psi
